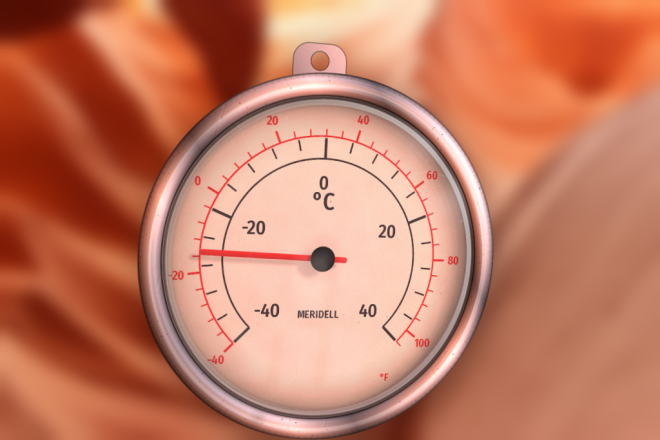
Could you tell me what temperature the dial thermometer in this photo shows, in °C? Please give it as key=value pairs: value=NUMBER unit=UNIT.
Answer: value=-26 unit=°C
